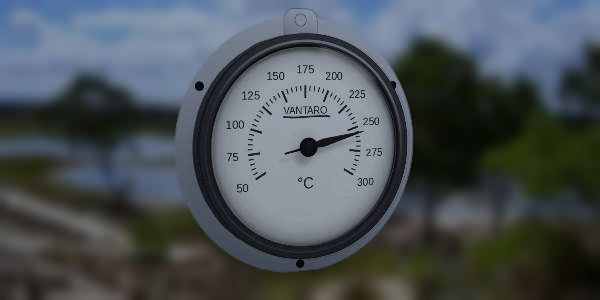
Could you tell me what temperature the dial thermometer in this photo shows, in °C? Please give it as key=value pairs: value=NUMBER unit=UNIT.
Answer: value=255 unit=°C
